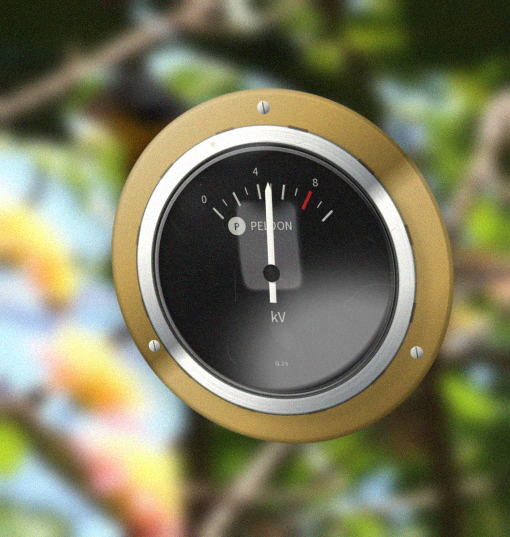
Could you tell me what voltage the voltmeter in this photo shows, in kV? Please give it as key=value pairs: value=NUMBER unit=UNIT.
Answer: value=5 unit=kV
